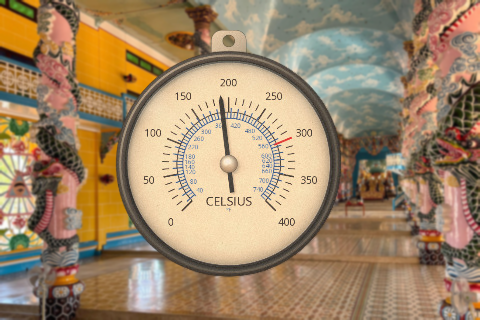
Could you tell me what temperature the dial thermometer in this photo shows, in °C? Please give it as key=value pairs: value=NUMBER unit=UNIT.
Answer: value=190 unit=°C
